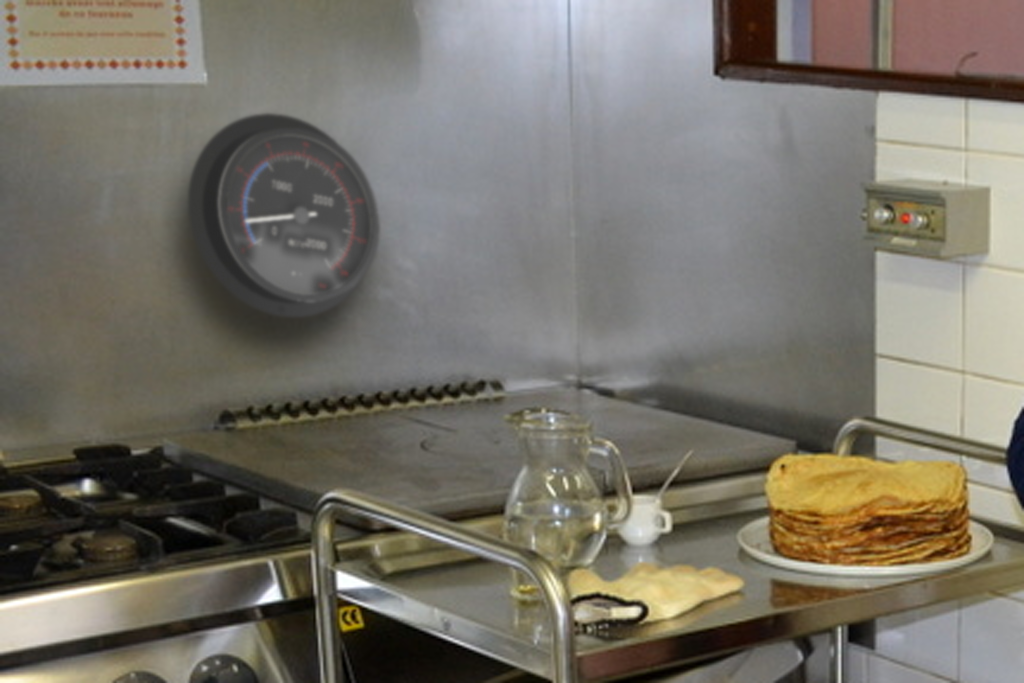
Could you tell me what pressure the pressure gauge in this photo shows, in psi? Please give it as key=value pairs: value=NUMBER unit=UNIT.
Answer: value=250 unit=psi
